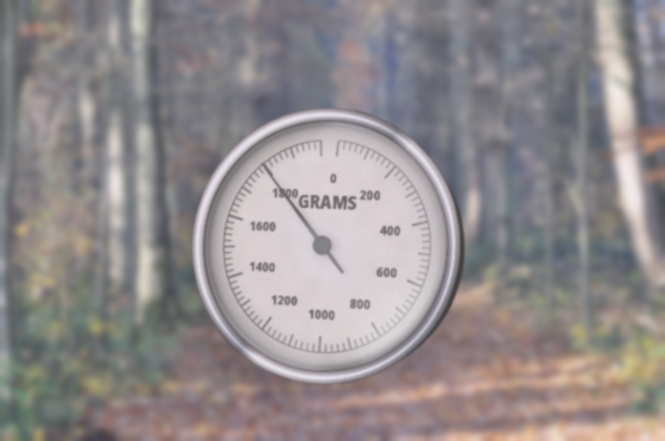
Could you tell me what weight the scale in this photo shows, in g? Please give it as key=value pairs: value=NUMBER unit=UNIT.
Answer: value=1800 unit=g
